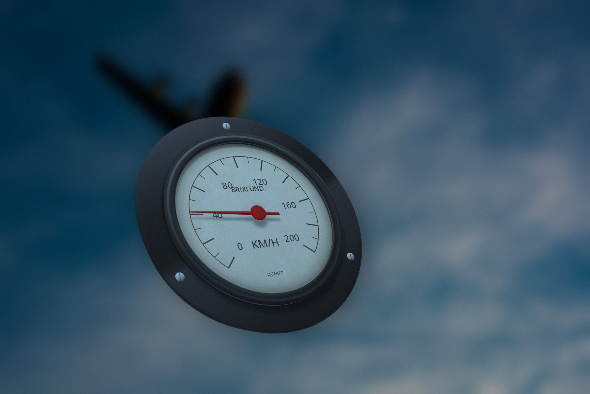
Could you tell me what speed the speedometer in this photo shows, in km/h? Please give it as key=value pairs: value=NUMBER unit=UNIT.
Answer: value=40 unit=km/h
